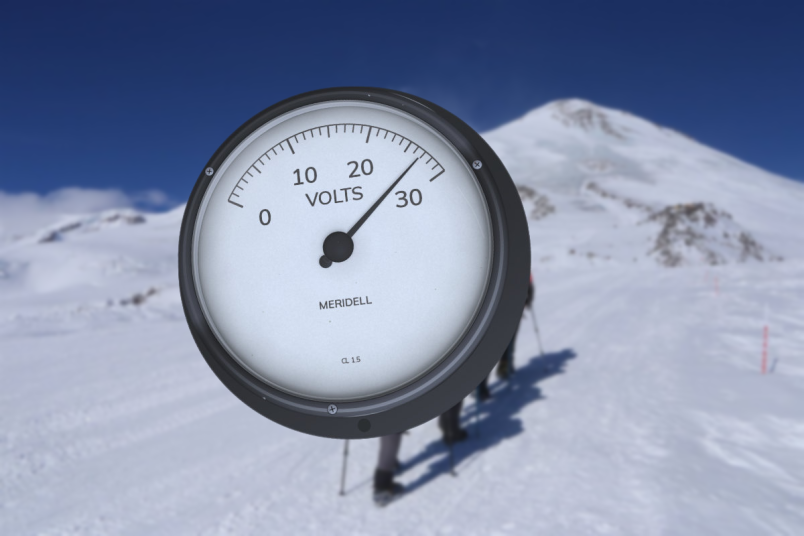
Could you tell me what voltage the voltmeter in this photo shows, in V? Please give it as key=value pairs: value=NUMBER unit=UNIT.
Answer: value=27 unit=V
